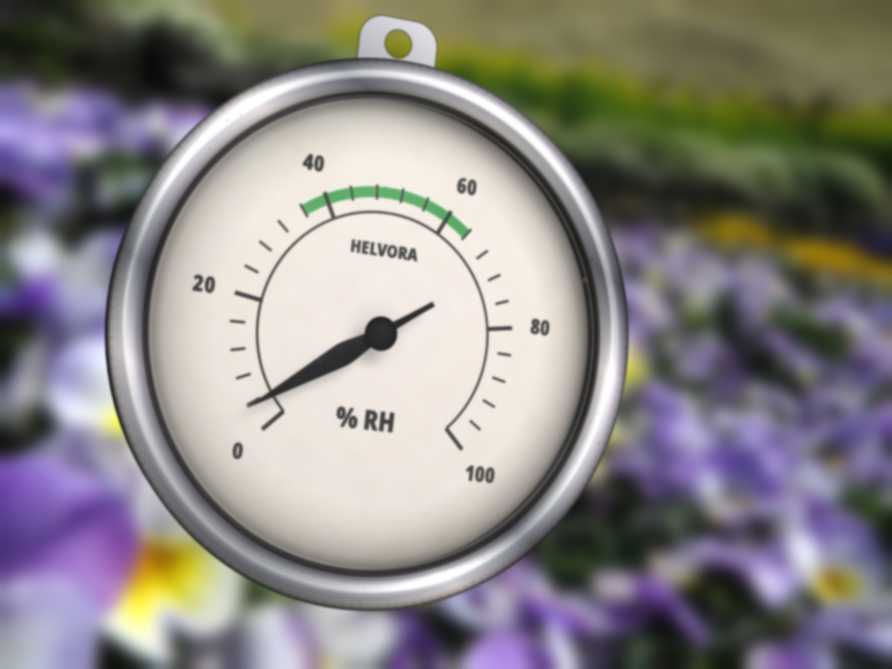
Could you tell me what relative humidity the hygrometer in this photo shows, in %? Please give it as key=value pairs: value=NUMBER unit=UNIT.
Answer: value=4 unit=%
